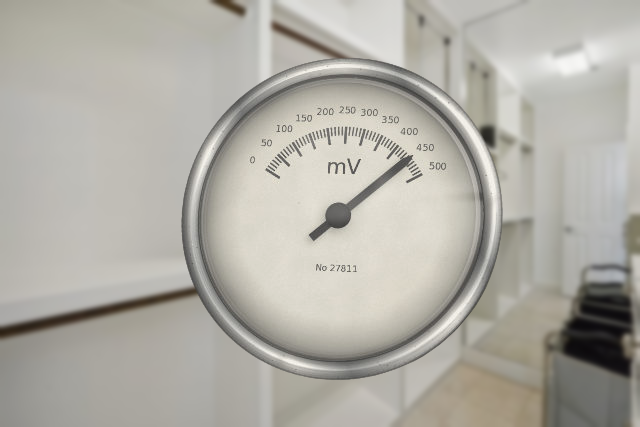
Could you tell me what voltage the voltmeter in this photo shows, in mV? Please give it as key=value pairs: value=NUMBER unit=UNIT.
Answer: value=450 unit=mV
